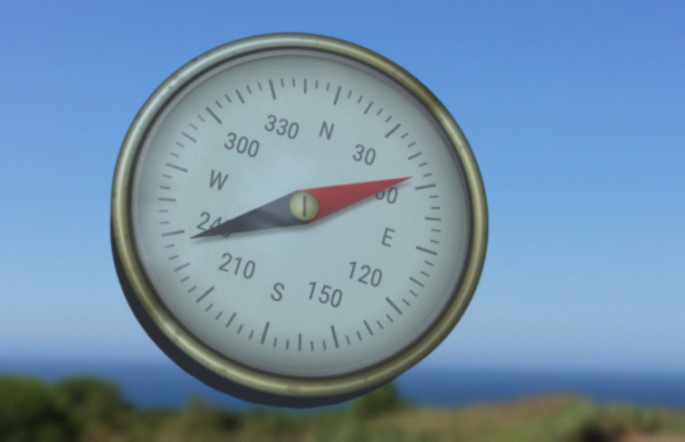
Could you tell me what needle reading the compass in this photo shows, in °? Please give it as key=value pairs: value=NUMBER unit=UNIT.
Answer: value=55 unit=°
